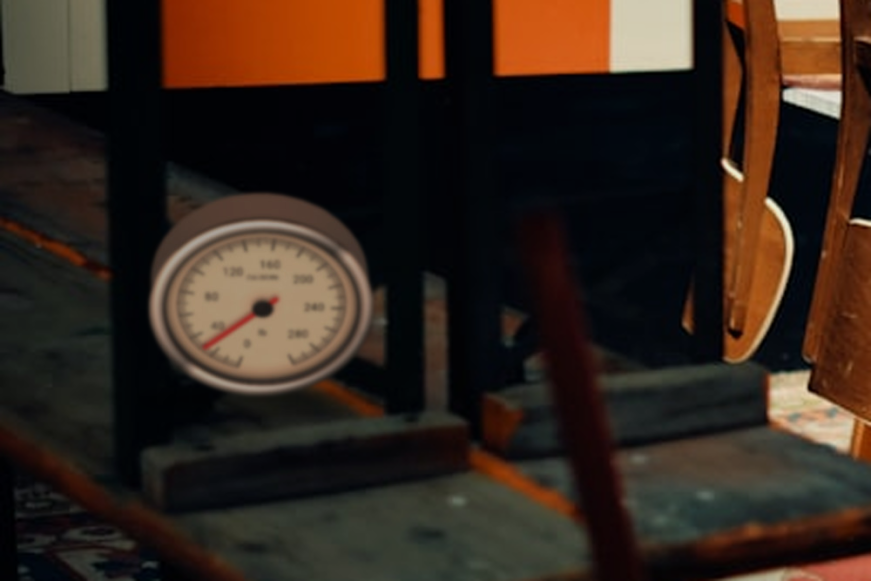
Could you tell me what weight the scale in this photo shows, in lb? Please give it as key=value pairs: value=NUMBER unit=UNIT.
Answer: value=30 unit=lb
